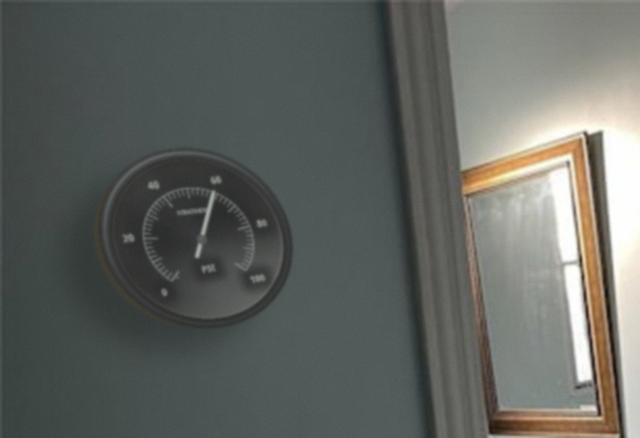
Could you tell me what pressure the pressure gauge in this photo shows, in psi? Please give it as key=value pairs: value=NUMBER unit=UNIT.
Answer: value=60 unit=psi
